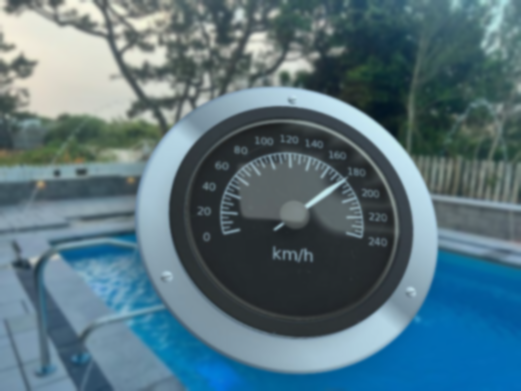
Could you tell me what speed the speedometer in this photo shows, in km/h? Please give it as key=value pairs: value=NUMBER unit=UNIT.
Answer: value=180 unit=km/h
